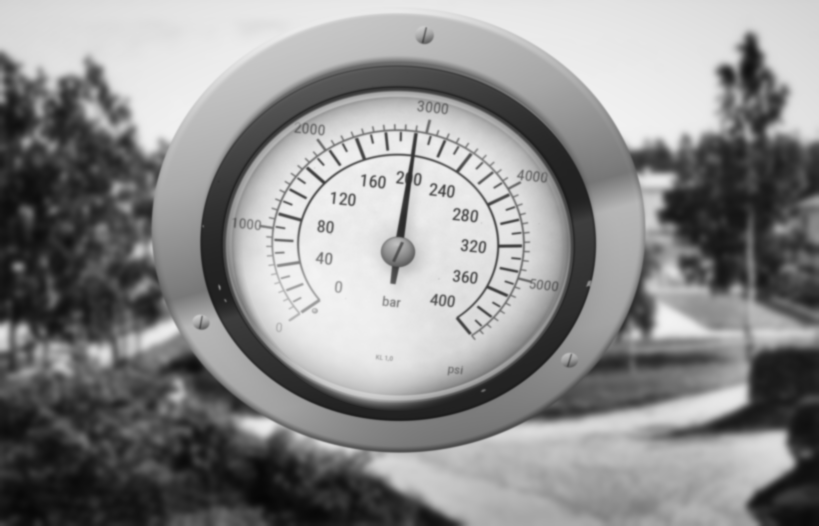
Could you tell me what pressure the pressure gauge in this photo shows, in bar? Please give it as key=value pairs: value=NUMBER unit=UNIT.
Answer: value=200 unit=bar
